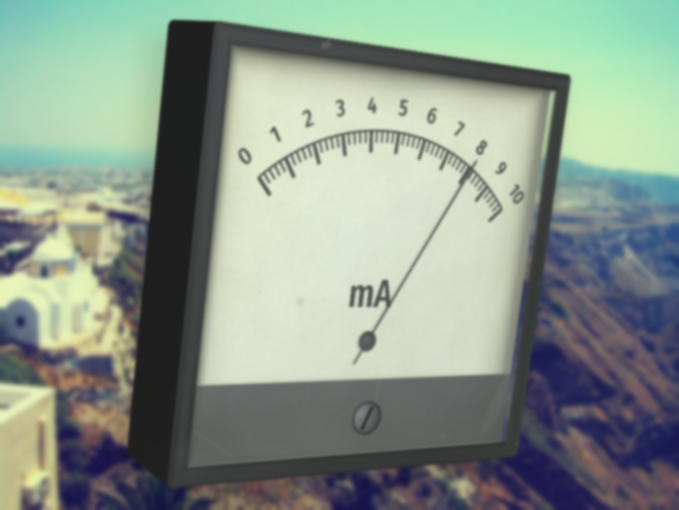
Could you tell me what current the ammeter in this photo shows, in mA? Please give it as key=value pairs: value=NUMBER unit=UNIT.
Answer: value=8 unit=mA
